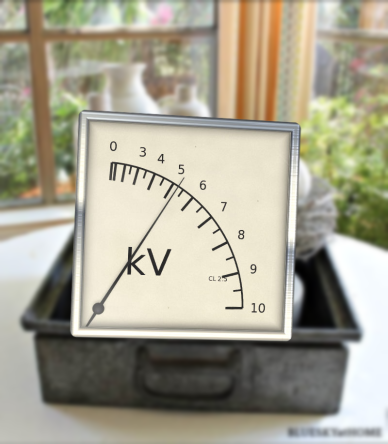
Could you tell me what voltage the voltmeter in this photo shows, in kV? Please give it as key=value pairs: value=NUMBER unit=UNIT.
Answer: value=5.25 unit=kV
